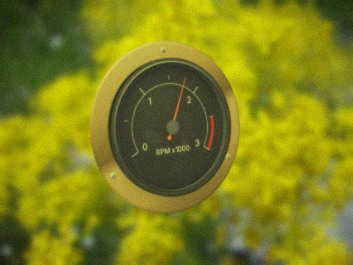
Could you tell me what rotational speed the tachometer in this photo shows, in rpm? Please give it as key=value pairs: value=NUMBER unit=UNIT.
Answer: value=1750 unit=rpm
